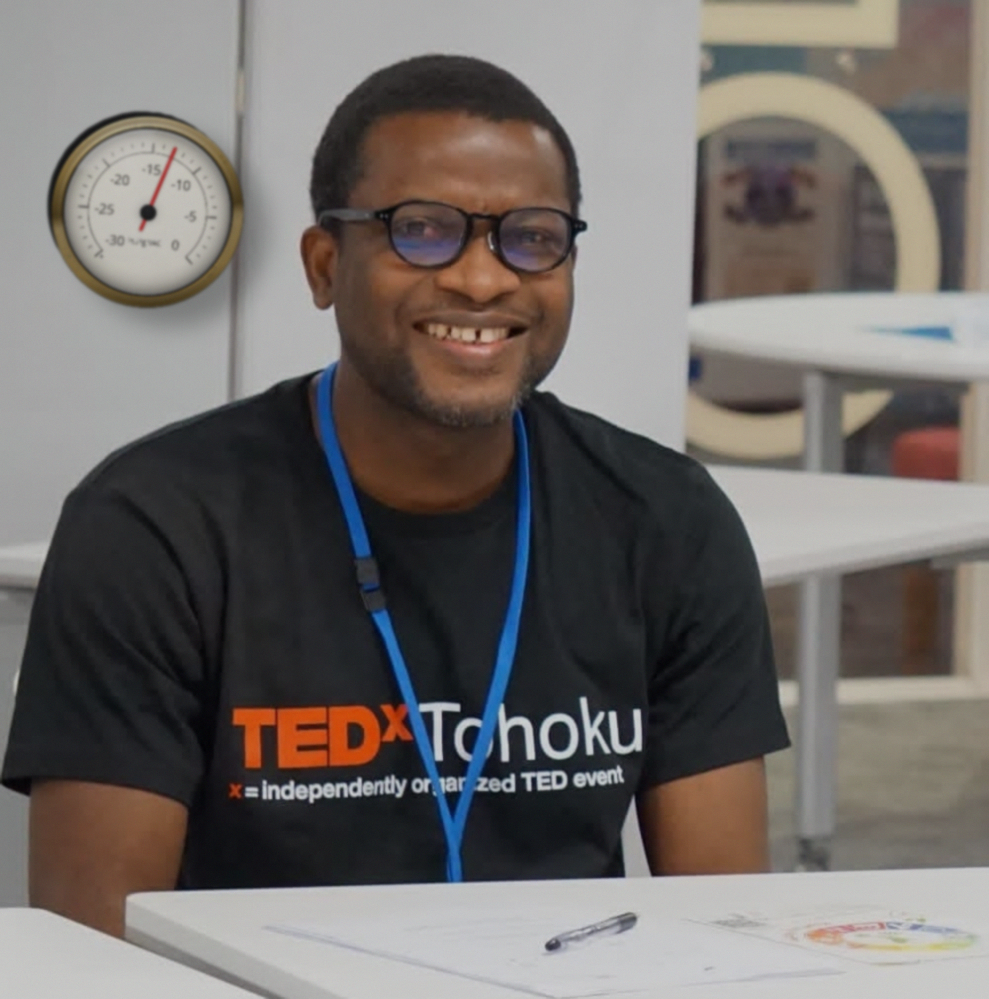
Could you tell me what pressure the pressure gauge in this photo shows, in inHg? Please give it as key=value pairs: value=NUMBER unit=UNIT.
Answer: value=-13 unit=inHg
